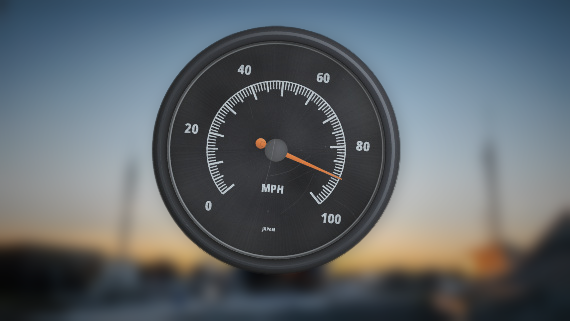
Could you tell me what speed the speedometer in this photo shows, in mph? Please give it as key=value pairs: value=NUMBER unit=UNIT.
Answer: value=90 unit=mph
